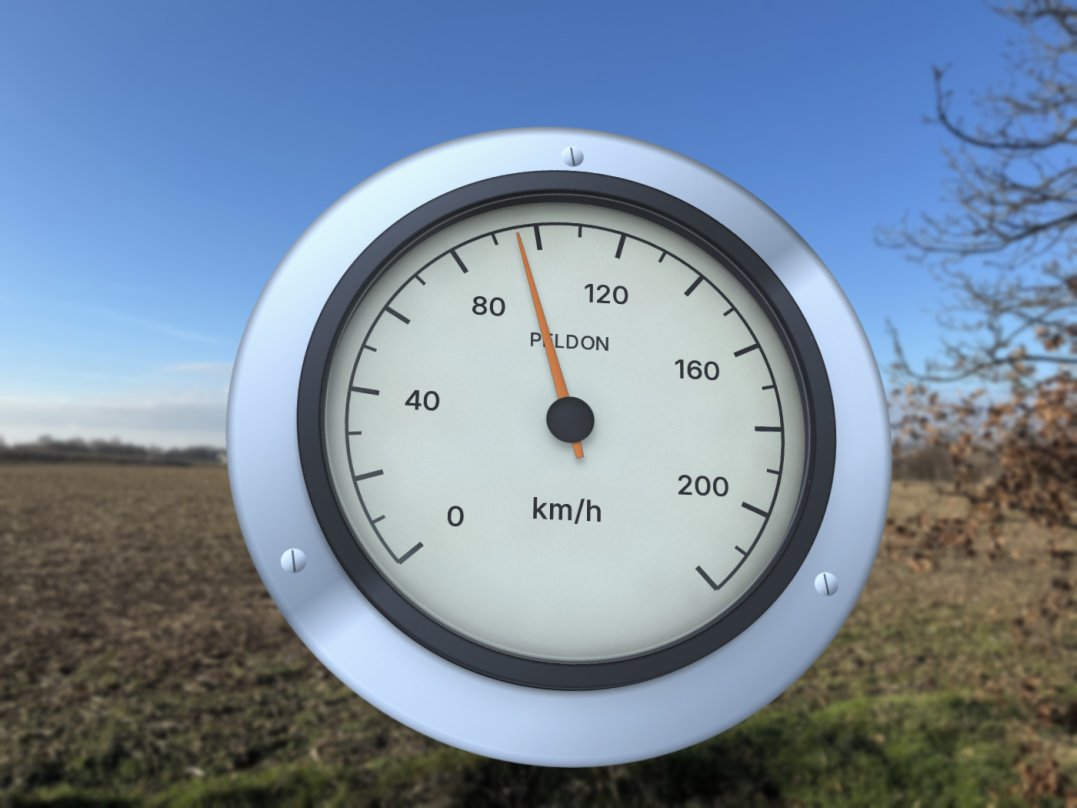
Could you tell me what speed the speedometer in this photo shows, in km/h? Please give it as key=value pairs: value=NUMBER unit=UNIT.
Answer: value=95 unit=km/h
